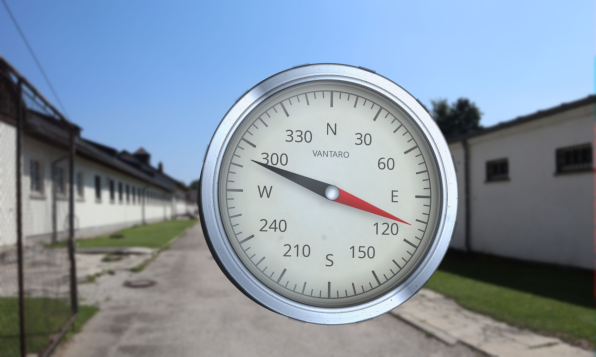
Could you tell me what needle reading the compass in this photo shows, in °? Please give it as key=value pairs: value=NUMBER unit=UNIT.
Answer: value=110 unit=°
